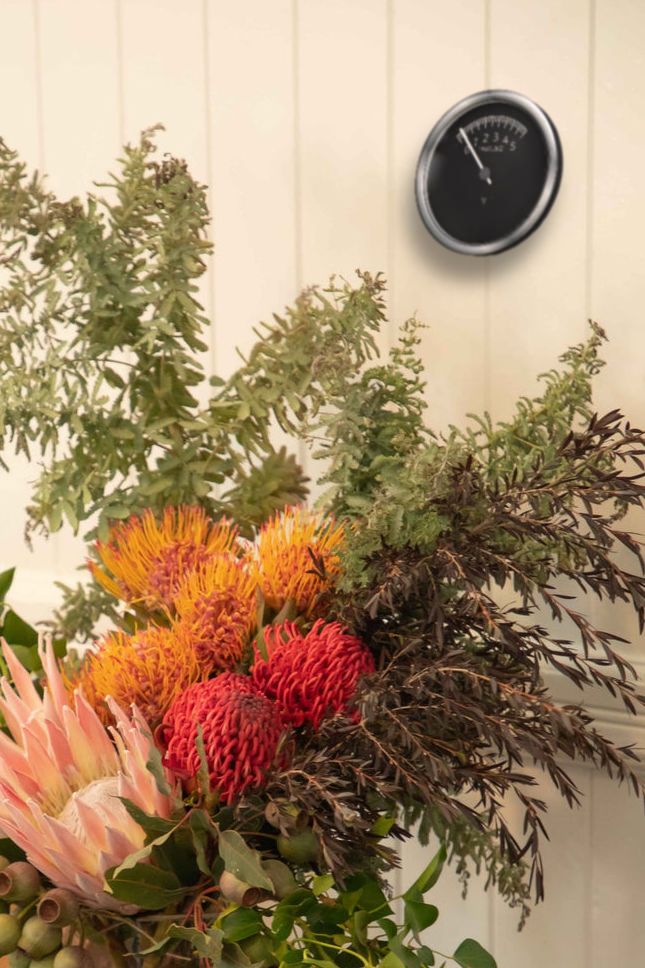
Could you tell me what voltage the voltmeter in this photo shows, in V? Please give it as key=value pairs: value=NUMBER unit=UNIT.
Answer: value=0.5 unit=V
